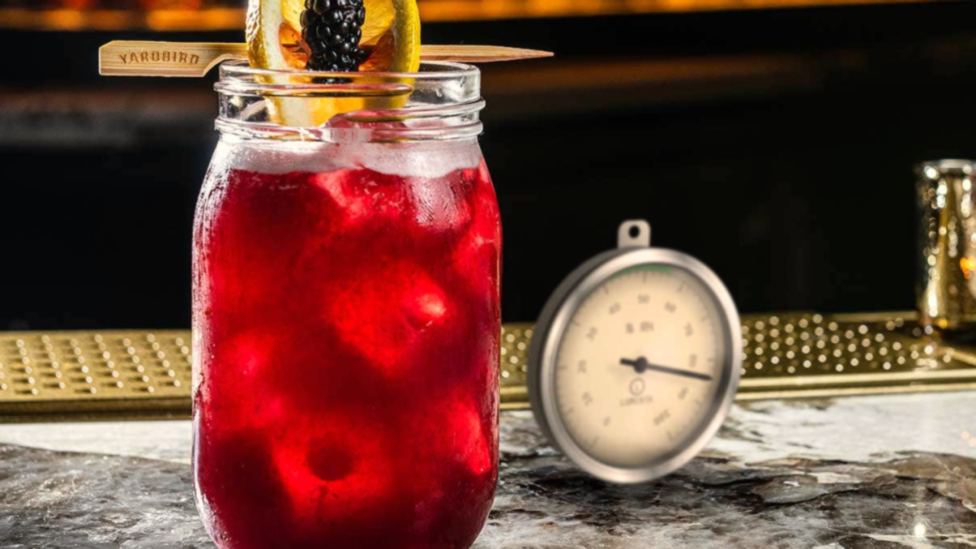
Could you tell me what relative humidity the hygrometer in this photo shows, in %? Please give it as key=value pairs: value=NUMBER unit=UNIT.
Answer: value=84 unit=%
